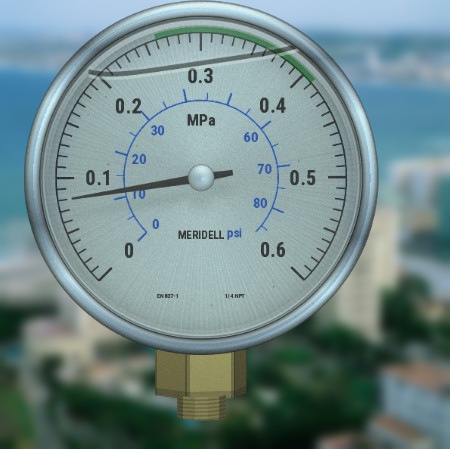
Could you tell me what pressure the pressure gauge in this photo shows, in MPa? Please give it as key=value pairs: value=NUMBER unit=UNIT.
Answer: value=0.08 unit=MPa
